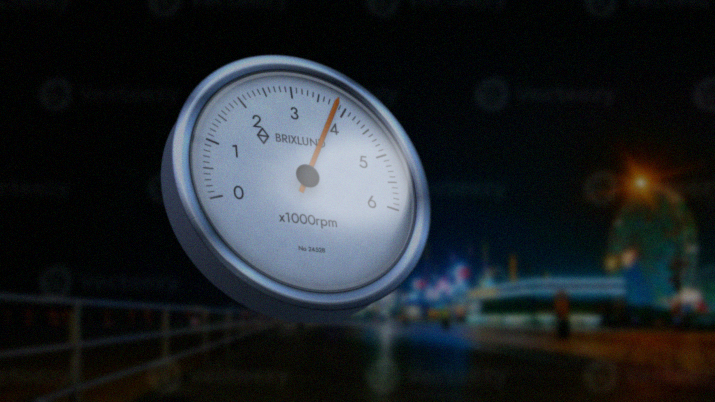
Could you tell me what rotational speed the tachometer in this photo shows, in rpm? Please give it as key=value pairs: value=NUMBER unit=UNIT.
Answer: value=3800 unit=rpm
